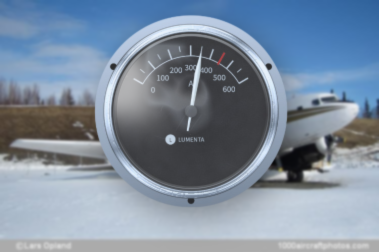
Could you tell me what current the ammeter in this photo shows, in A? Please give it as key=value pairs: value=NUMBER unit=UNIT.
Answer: value=350 unit=A
